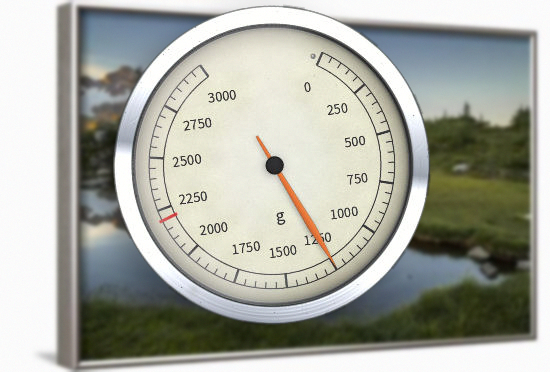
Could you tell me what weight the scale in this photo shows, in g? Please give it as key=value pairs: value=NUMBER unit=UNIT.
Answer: value=1250 unit=g
